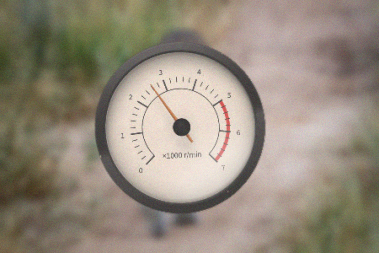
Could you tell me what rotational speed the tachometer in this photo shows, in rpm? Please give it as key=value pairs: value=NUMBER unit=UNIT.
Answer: value=2600 unit=rpm
